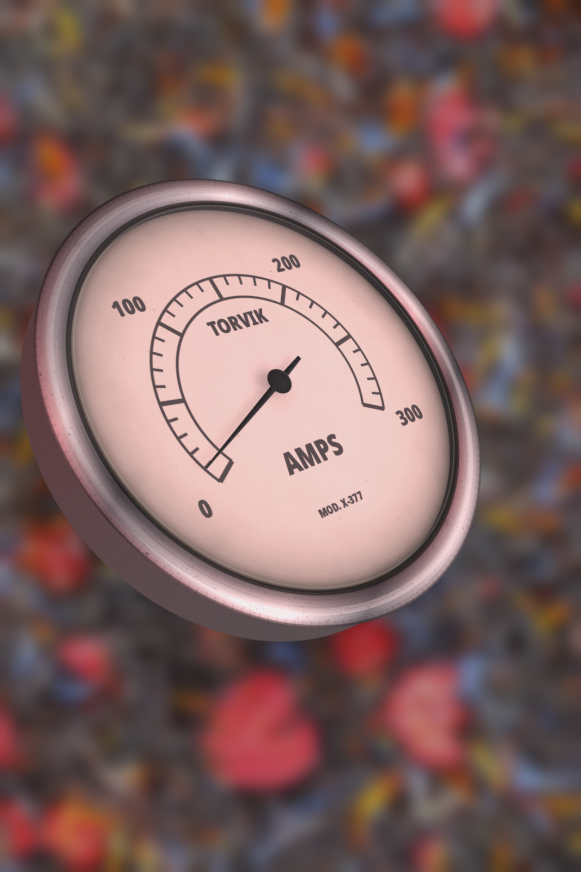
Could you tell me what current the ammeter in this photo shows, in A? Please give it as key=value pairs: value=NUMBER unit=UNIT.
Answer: value=10 unit=A
